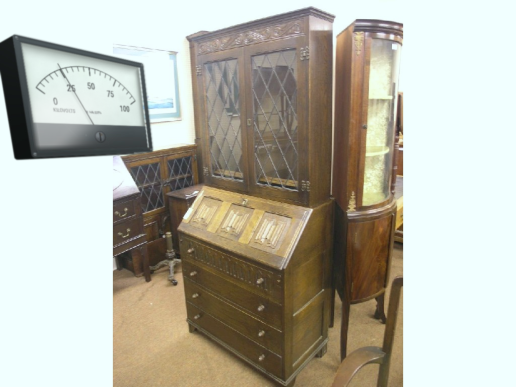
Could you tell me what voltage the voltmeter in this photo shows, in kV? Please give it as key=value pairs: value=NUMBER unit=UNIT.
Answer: value=25 unit=kV
